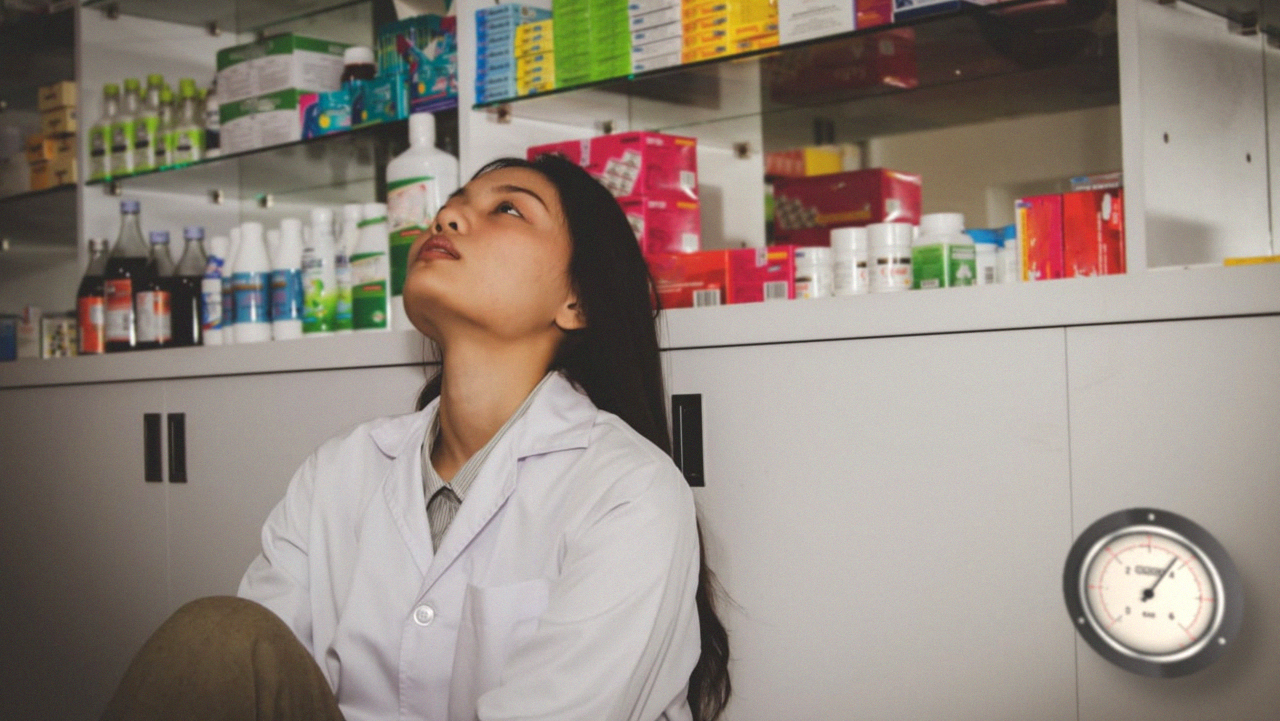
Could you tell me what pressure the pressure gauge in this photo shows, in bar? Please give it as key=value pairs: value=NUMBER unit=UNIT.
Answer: value=3.75 unit=bar
